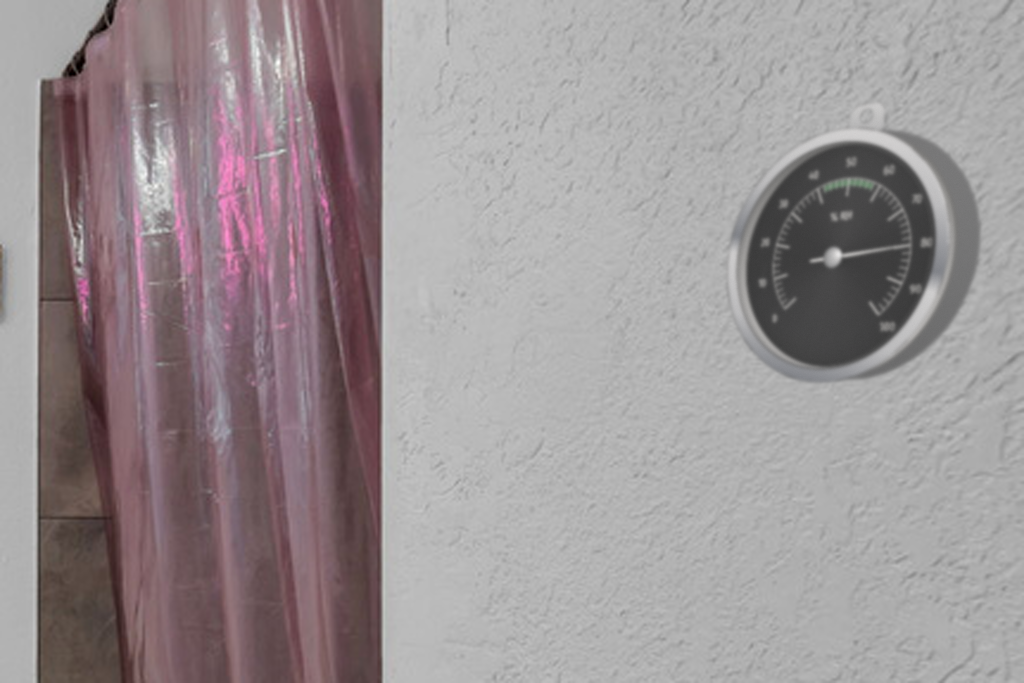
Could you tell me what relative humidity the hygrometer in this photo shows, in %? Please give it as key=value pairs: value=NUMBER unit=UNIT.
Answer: value=80 unit=%
